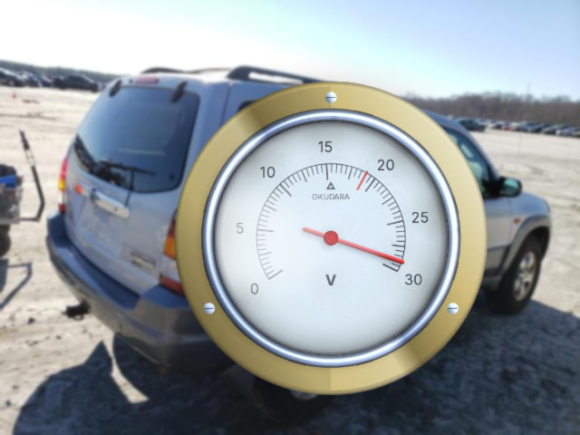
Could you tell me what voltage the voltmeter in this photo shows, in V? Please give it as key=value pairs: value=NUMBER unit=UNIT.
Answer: value=29 unit=V
